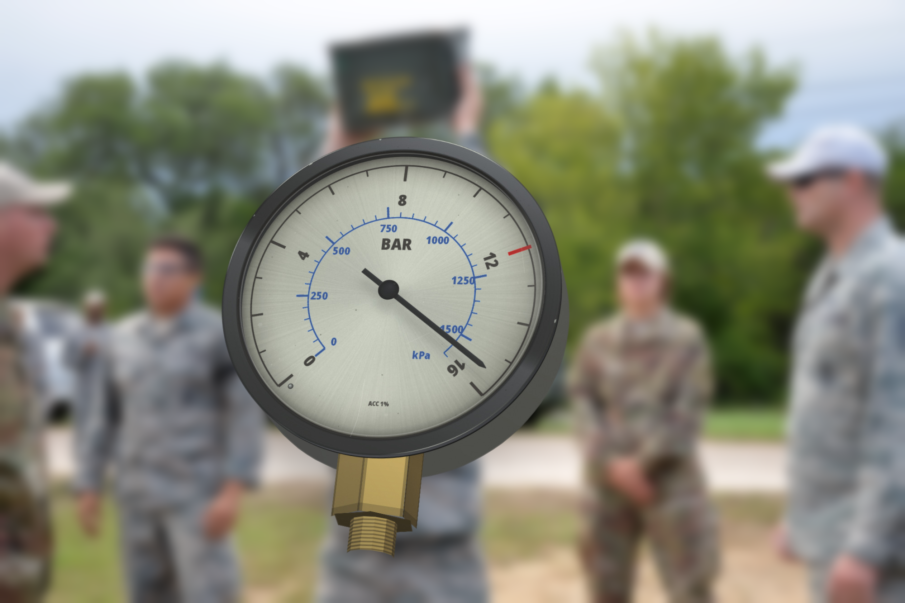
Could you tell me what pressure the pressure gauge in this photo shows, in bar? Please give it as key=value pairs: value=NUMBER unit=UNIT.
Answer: value=15.5 unit=bar
